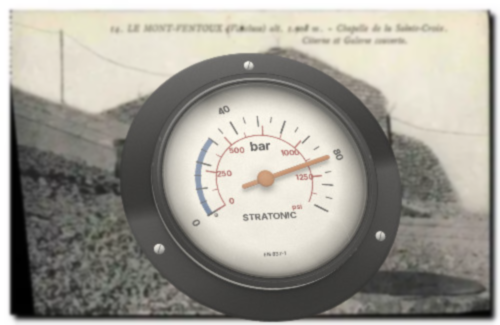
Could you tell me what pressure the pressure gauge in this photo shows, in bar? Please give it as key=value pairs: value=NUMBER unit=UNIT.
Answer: value=80 unit=bar
